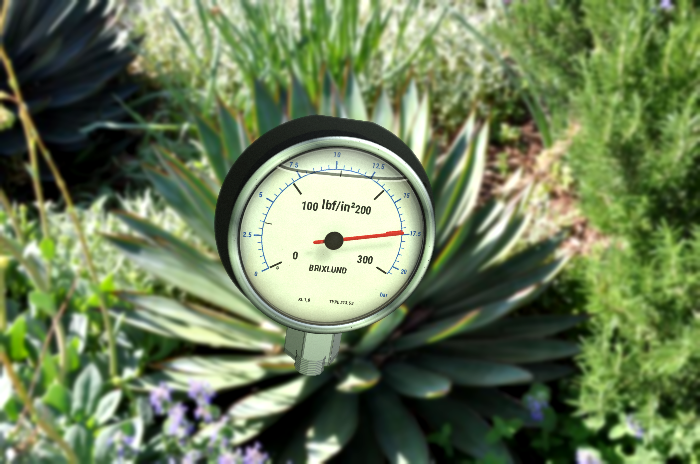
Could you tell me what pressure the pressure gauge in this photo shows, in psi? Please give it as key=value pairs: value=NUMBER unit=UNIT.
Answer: value=250 unit=psi
